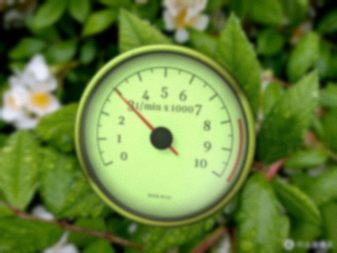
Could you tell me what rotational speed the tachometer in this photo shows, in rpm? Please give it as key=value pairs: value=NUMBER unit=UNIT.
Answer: value=3000 unit=rpm
